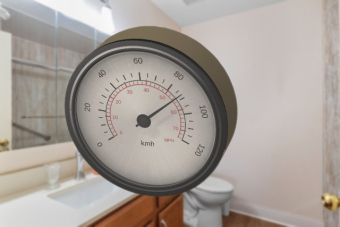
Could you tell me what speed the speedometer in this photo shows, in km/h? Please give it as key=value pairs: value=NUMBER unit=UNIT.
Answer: value=87.5 unit=km/h
